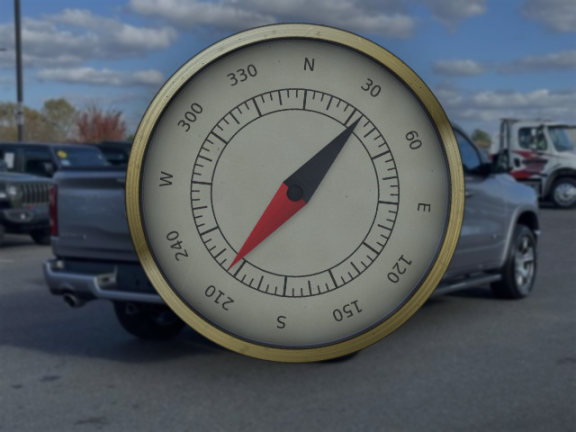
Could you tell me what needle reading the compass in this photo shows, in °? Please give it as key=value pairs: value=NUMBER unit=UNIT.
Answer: value=215 unit=°
